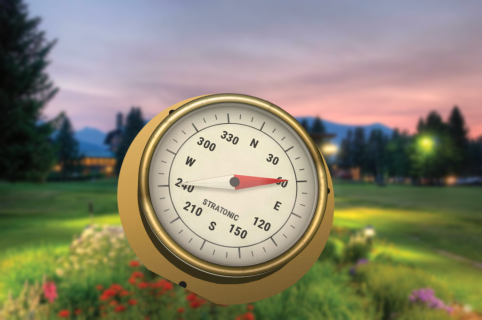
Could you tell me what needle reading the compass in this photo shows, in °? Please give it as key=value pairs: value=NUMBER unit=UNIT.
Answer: value=60 unit=°
